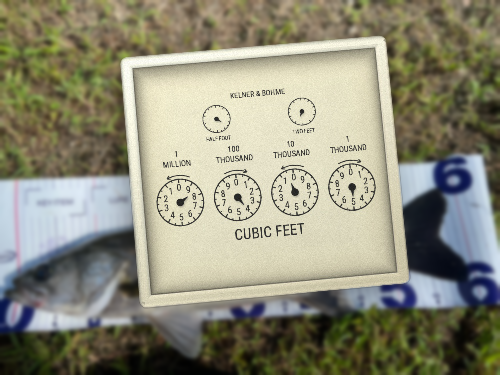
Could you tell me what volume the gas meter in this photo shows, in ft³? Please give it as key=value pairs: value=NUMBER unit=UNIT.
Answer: value=840500 unit=ft³
